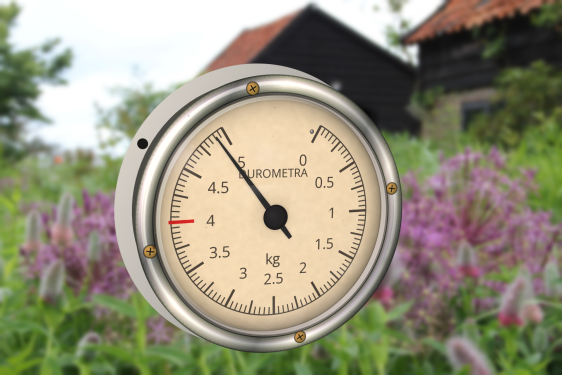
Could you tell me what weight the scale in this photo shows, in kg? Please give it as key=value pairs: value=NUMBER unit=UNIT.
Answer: value=4.9 unit=kg
